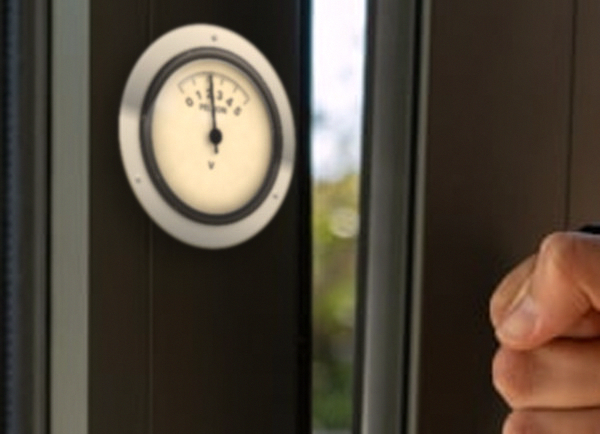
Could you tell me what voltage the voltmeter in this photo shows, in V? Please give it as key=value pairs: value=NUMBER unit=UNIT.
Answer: value=2 unit=V
